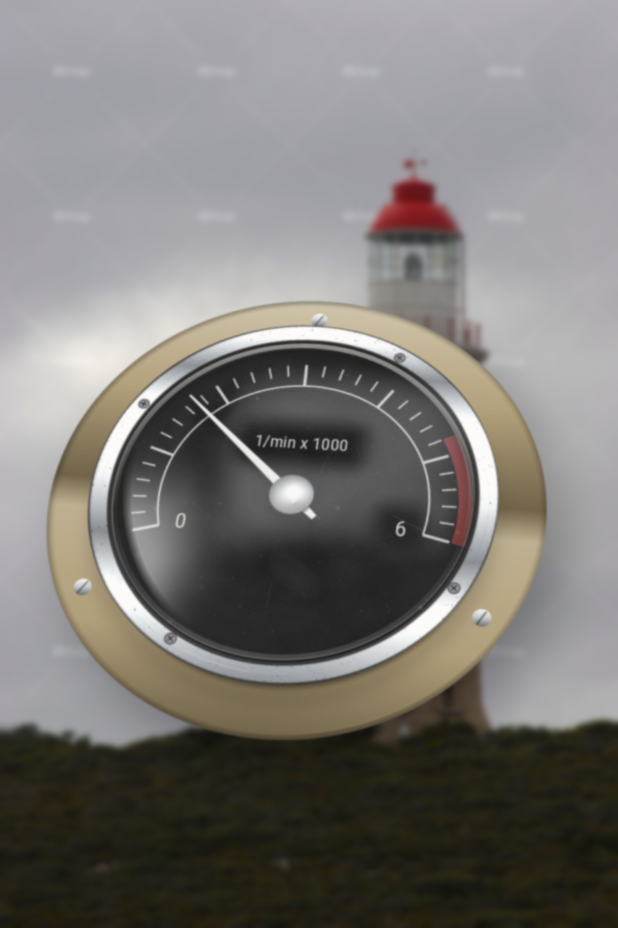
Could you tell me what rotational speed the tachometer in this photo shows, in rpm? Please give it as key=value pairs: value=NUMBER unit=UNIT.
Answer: value=1700 unit=rpm
